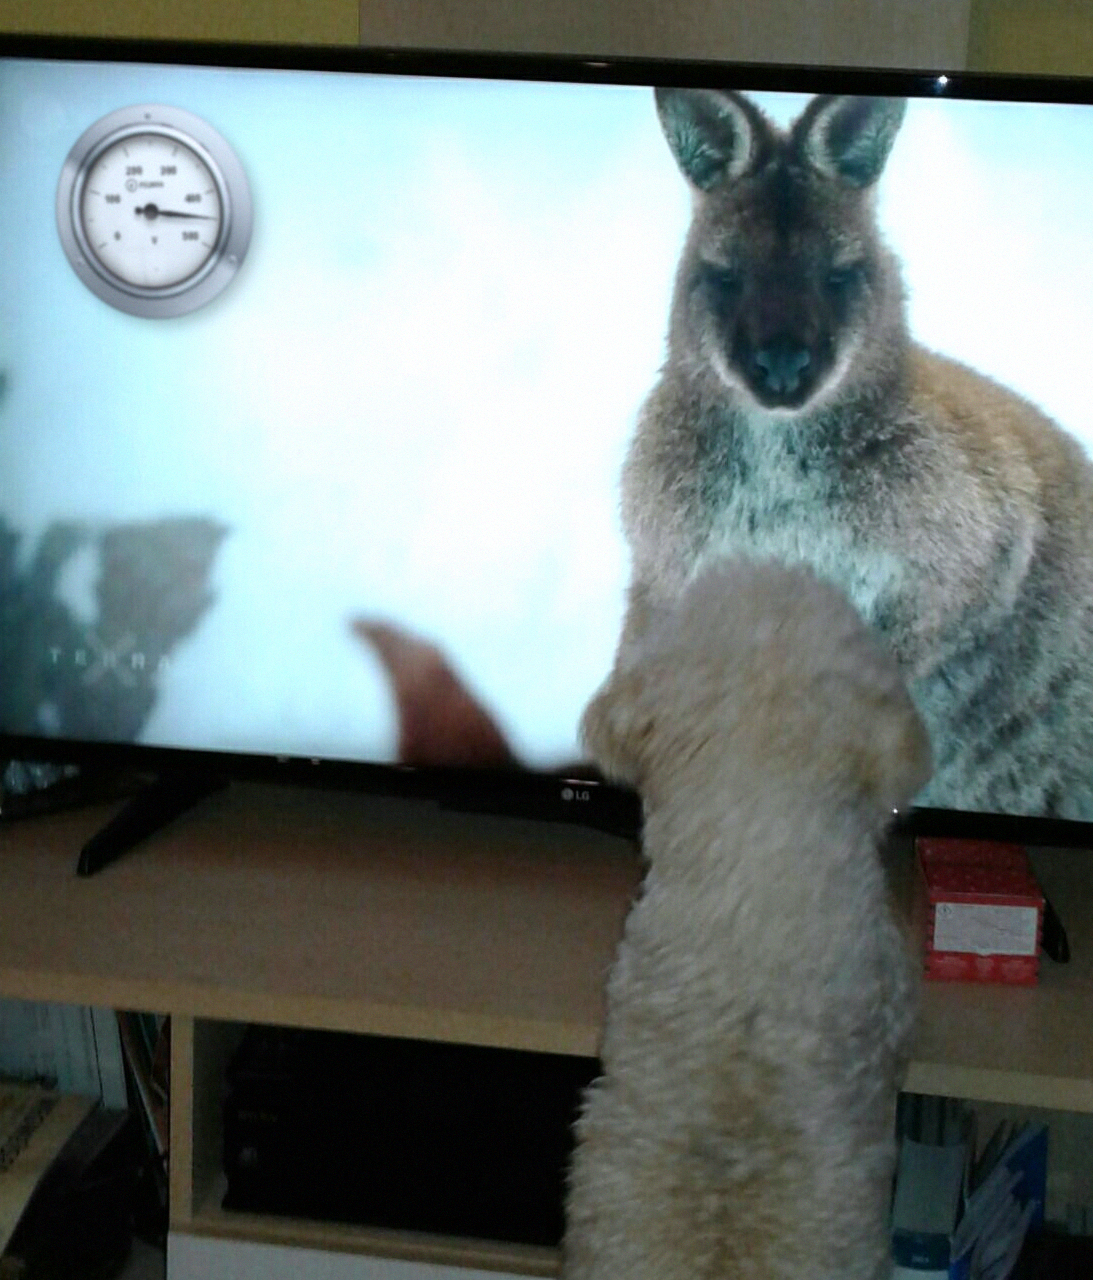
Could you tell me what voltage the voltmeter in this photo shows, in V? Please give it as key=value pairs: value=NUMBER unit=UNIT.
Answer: value=450 unit=V
